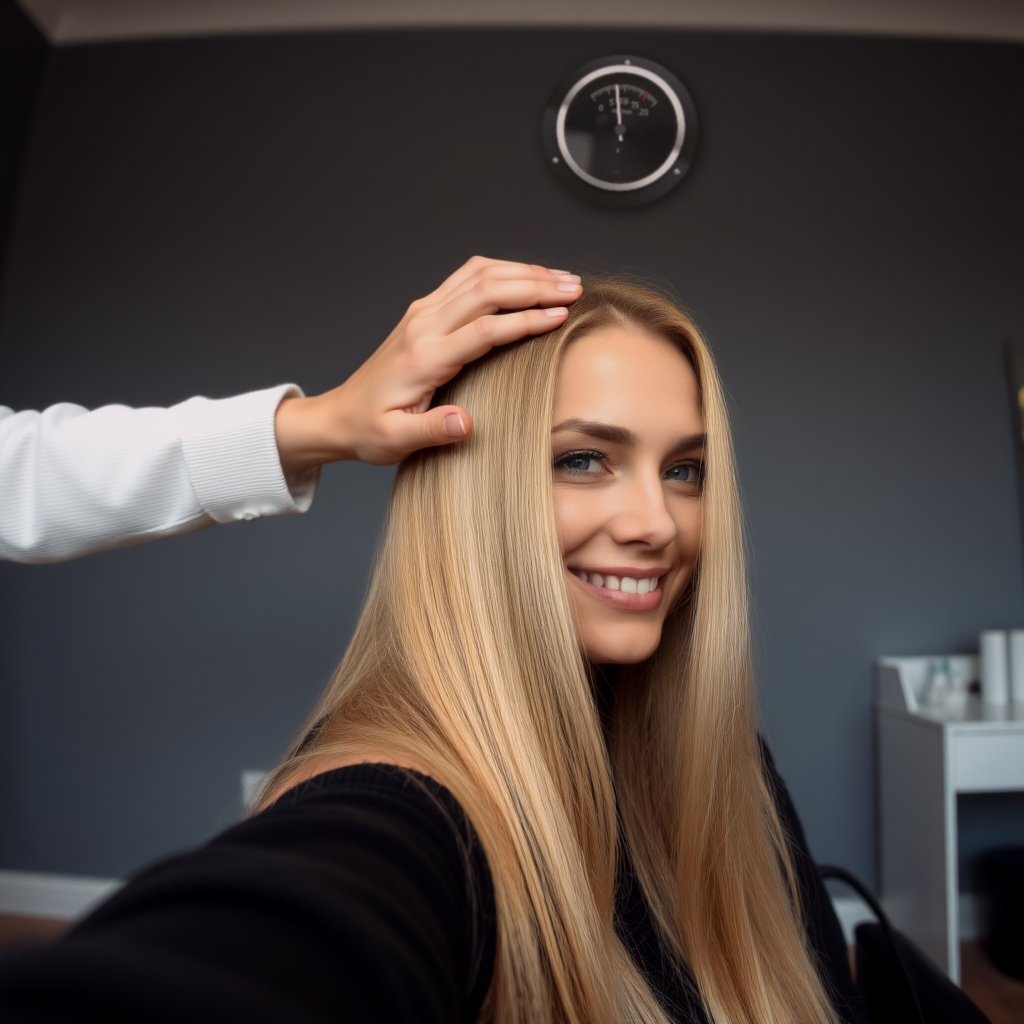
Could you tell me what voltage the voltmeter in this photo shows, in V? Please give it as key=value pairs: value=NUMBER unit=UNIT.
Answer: value=7.5 unit=V
